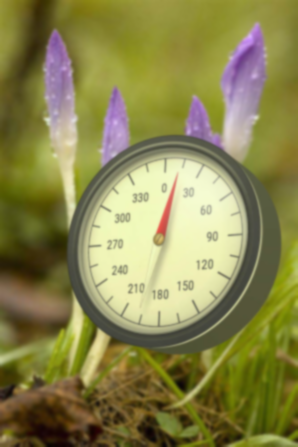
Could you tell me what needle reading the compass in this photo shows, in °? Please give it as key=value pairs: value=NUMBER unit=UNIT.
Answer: value=15 unit=°
